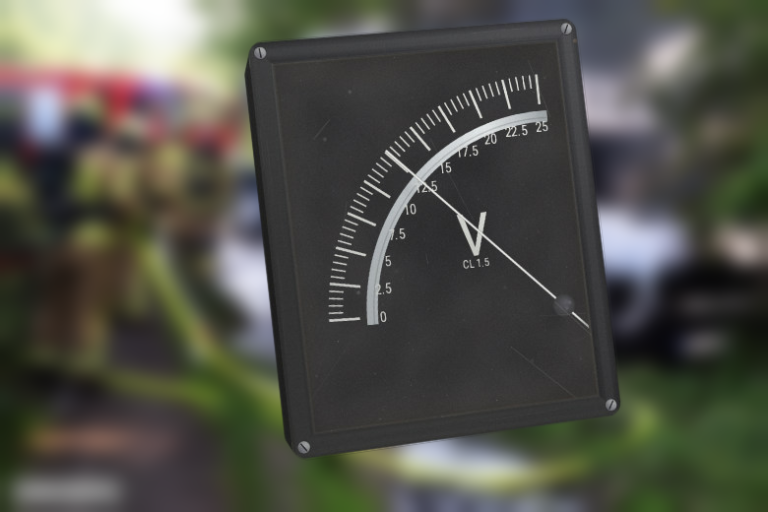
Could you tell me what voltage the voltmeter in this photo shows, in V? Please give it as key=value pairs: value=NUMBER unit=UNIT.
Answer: value=12.5 unit=V
